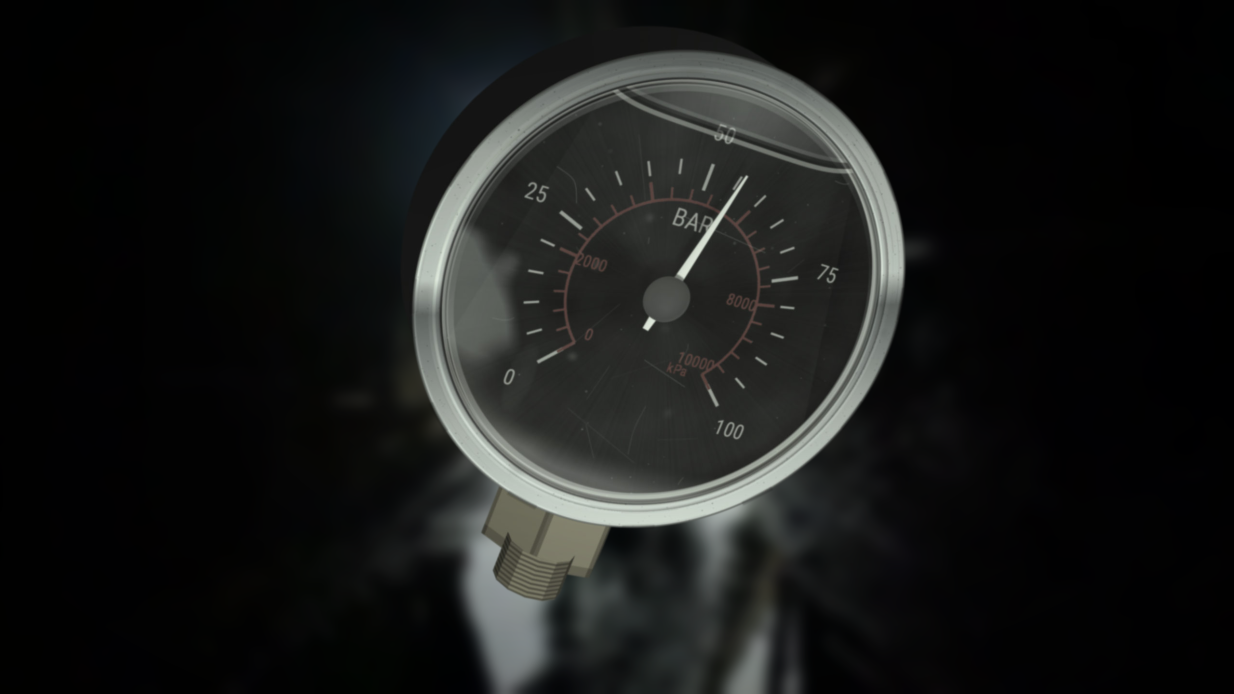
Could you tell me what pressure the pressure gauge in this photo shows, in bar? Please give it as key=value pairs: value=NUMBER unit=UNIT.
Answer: value=55 unit=bar
